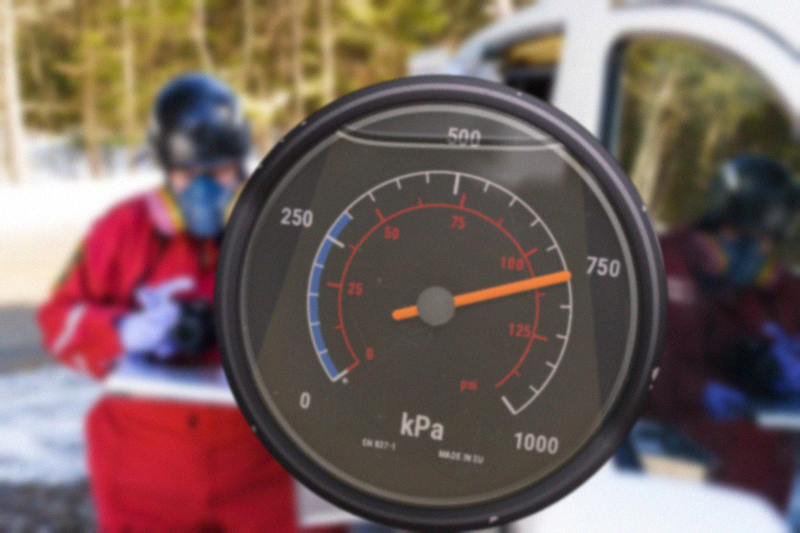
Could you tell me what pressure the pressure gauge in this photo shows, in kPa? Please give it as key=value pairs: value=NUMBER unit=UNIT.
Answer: value=750 unit=kPa
